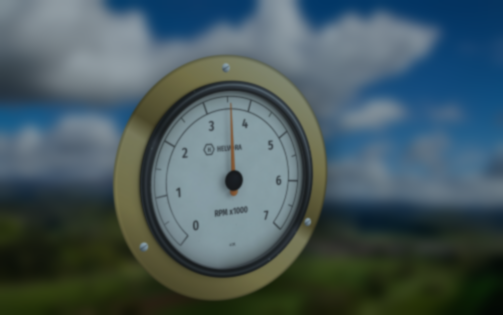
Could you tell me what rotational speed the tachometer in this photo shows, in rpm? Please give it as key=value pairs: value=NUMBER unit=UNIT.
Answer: value=3500 unit=rpm
